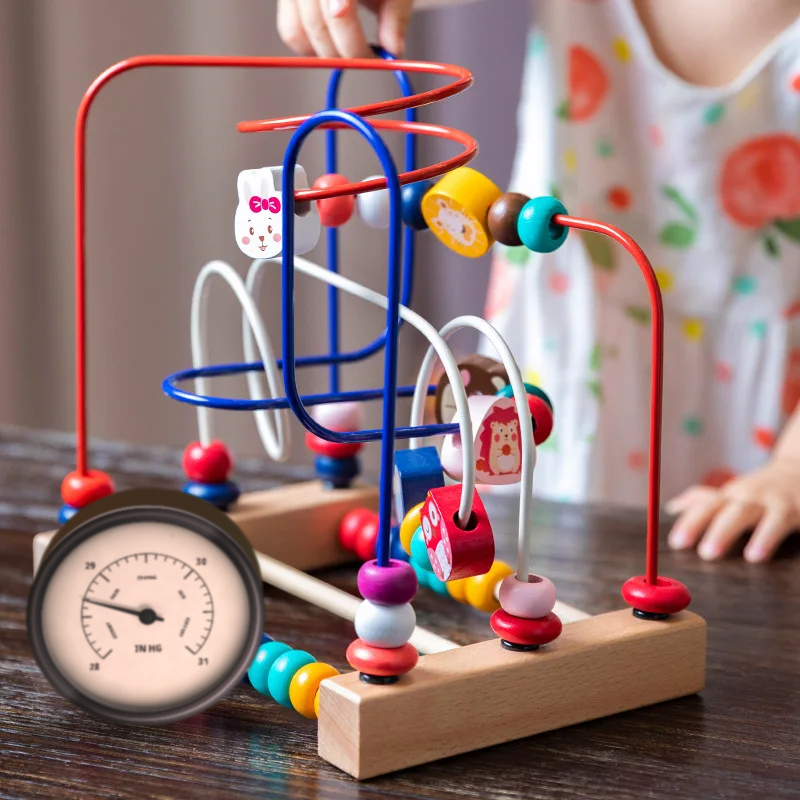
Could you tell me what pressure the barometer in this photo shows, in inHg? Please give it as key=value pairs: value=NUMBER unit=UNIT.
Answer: value=28.7 unit=inHg
